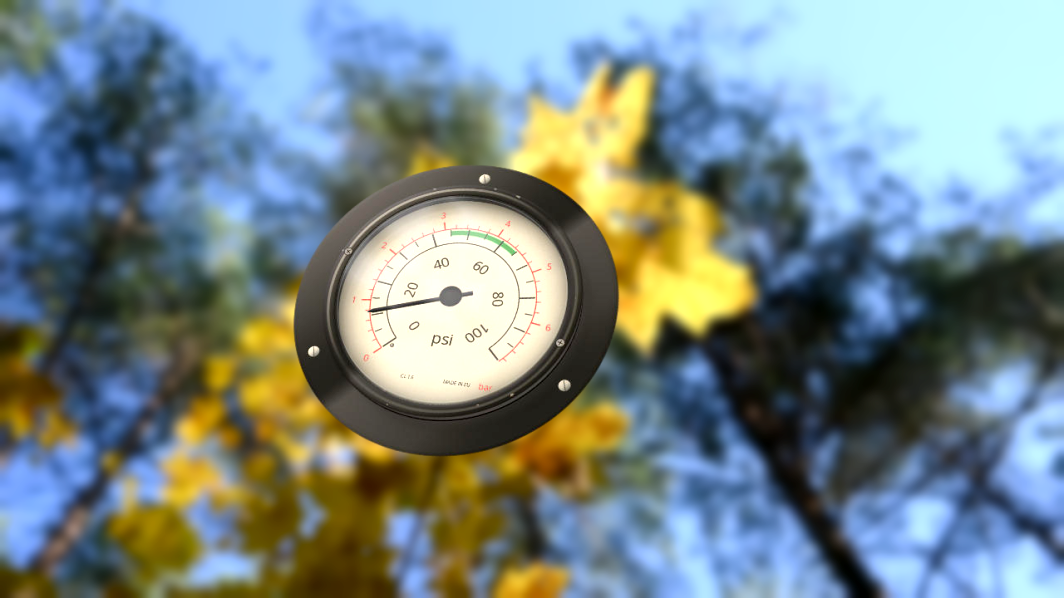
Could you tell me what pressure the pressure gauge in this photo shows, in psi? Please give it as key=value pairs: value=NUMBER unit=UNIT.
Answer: value=10 unit=psi
